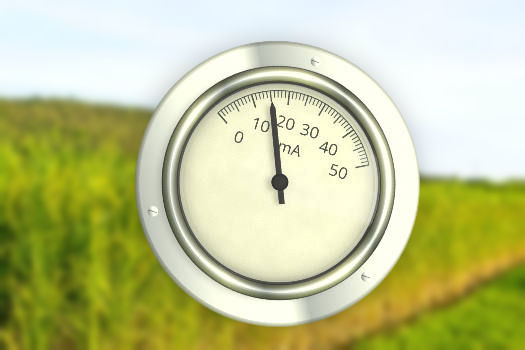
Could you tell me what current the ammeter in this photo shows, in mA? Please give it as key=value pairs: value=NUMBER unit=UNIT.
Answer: value=15 unit=mA
